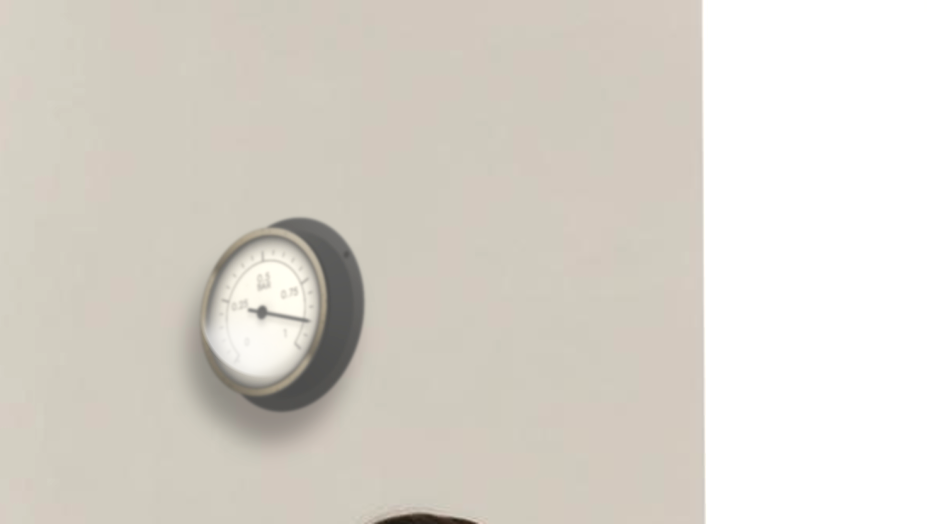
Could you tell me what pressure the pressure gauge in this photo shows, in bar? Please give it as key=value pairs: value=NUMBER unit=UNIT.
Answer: value=0.9 unit=bar
